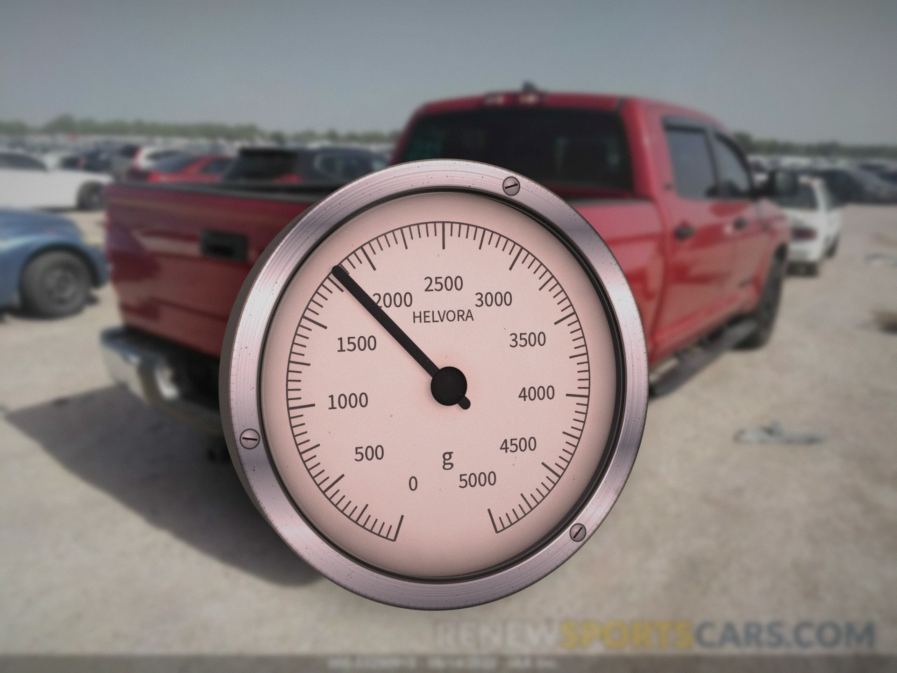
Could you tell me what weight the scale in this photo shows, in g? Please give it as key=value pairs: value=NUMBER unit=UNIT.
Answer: value=1800 unit=g
